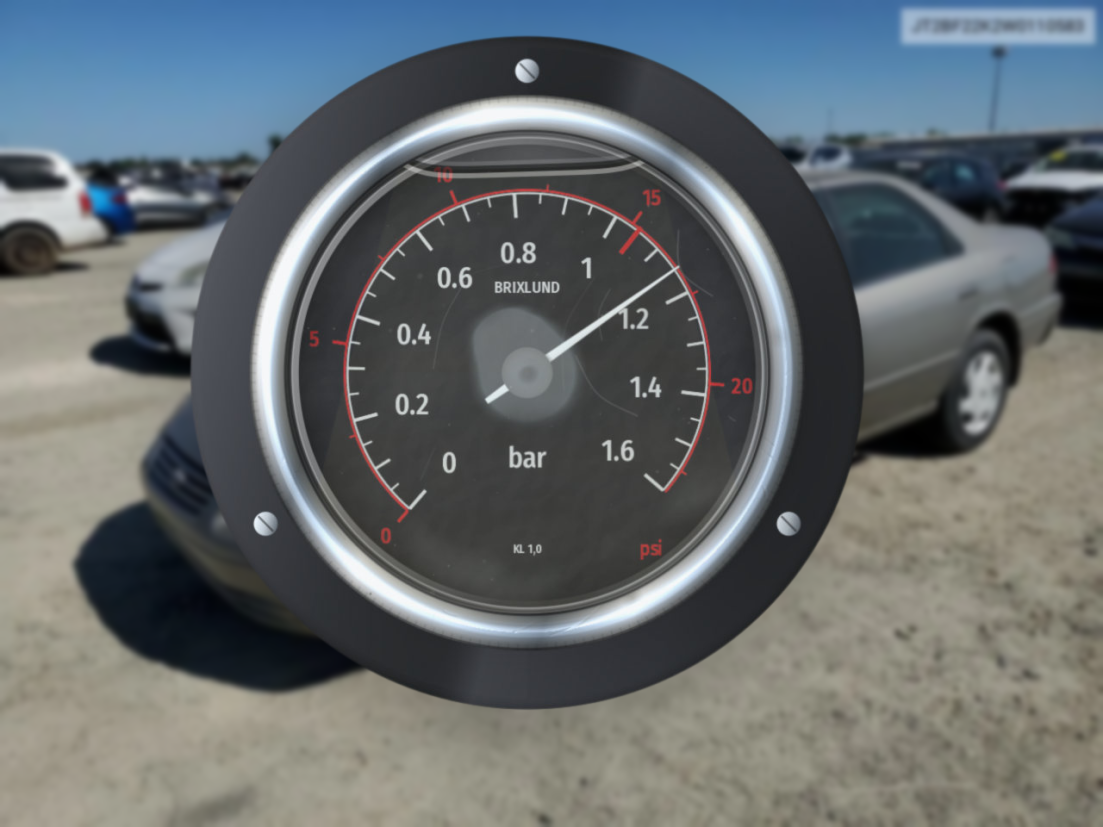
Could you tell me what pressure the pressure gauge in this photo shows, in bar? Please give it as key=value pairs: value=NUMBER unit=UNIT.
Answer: value=1.15 unit=bar
